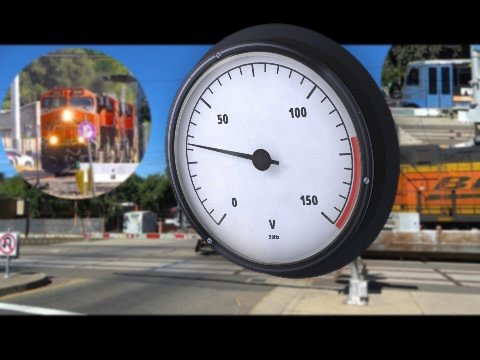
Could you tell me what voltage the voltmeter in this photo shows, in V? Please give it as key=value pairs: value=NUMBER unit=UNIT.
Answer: value=32.5 unit=V
